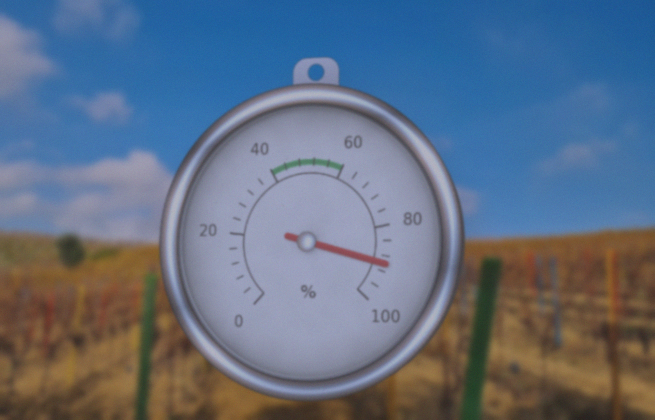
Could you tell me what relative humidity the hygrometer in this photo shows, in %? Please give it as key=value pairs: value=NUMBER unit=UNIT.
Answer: value=90 unit=%
